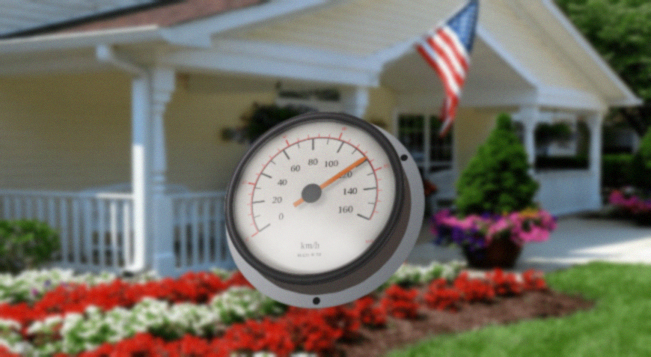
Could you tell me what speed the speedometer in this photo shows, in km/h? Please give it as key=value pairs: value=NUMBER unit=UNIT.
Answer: value=120 unit=km/h
